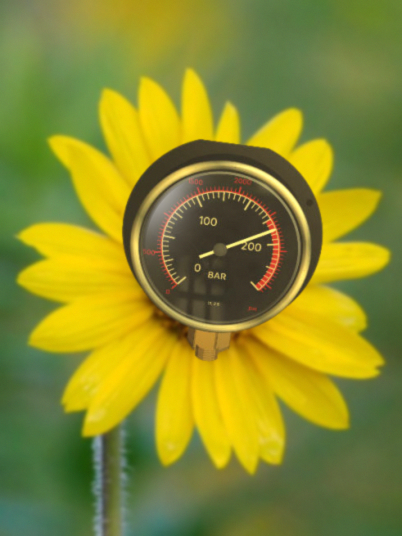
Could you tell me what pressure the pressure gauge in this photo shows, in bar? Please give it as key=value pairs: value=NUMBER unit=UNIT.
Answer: value=185 unit=bar
